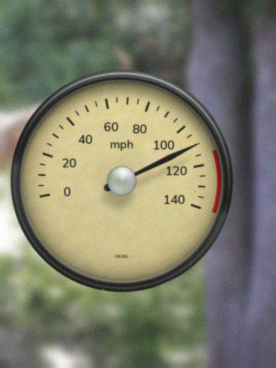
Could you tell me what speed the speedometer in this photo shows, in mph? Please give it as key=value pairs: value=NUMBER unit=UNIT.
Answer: value=110 unit=mph
